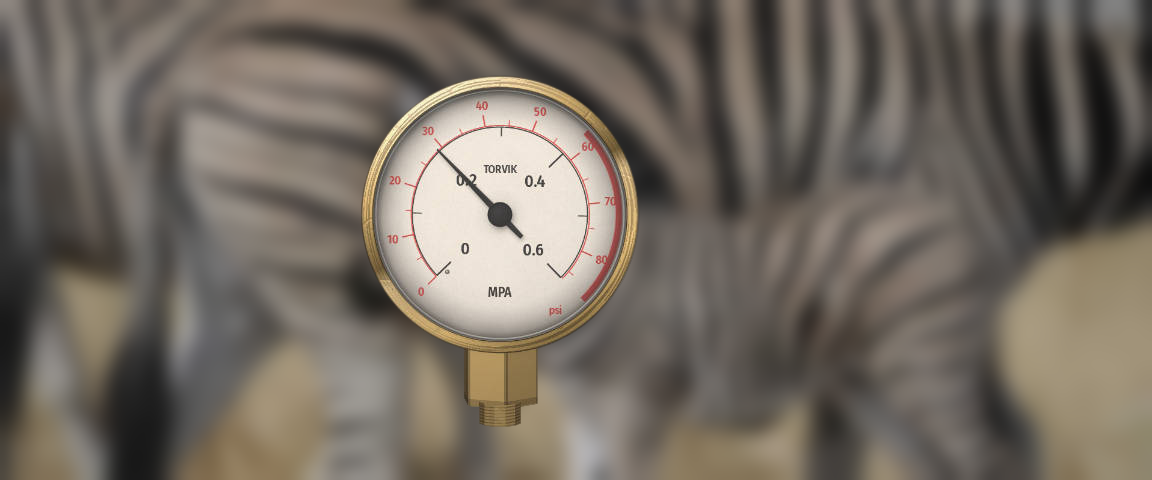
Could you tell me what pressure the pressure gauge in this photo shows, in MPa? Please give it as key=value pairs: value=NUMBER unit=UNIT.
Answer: value=0.2 unit=MPa
